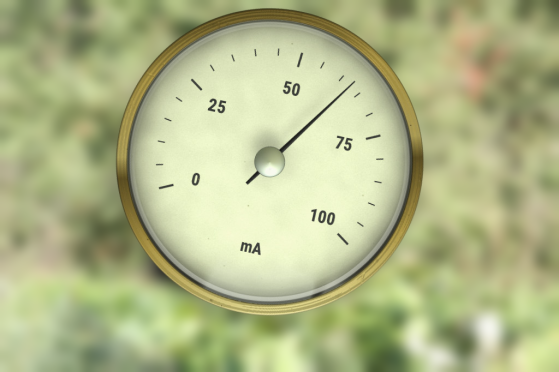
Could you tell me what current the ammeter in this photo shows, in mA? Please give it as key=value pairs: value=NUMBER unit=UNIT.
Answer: value=62.5 unit=mA
